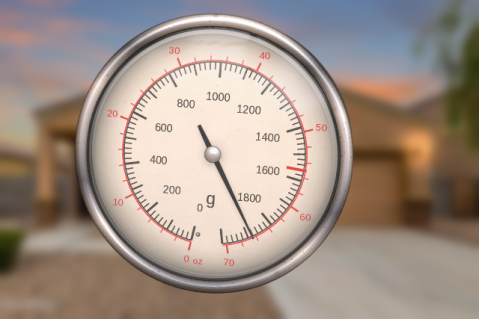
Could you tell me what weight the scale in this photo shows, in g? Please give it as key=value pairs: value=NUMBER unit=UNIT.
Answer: value=1880 unit=g
